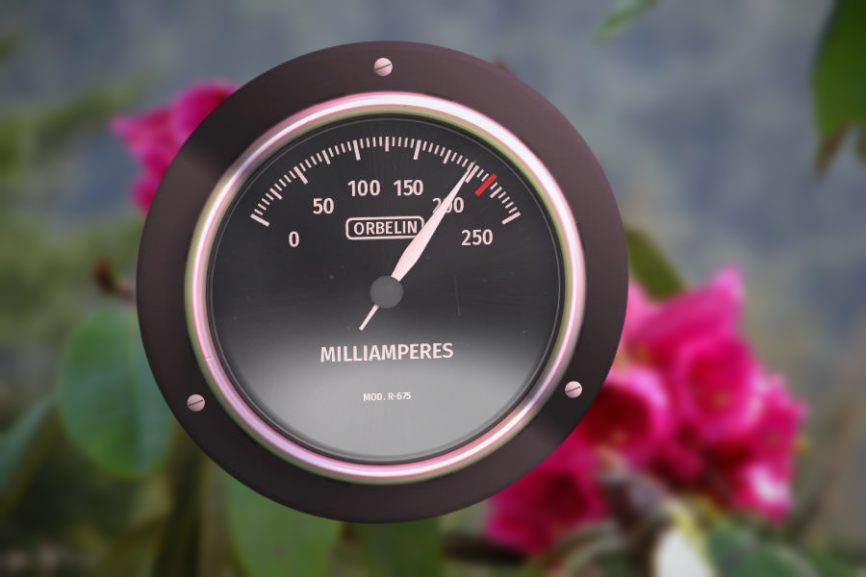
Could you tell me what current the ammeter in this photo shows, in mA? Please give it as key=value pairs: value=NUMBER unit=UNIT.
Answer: value=195 unit=mA
